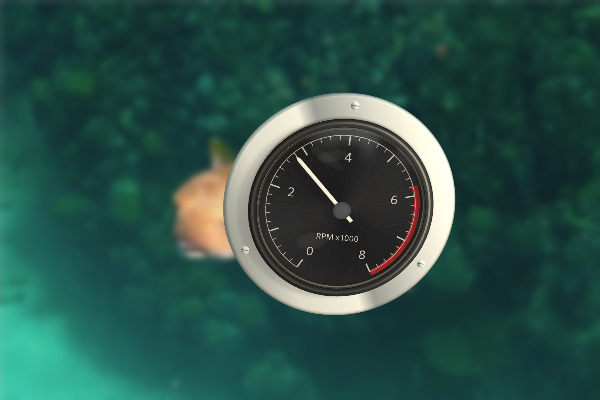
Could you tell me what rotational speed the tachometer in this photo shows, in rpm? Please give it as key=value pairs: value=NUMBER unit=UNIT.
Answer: value=2800 unit=rpm
